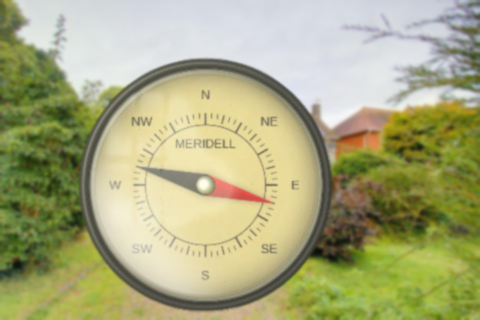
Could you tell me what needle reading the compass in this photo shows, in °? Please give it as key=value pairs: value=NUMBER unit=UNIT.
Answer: value=105 unit=°
